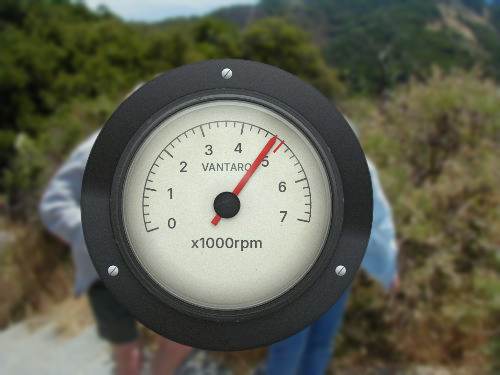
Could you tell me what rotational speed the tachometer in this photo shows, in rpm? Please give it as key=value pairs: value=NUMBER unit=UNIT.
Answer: value=4800 unit=rpm
